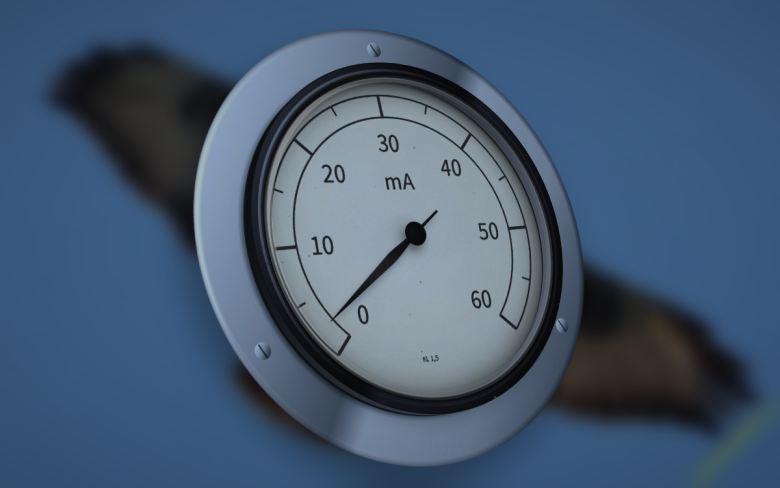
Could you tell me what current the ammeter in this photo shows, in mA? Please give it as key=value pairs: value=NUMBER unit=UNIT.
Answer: value=2.5 unit=mA
